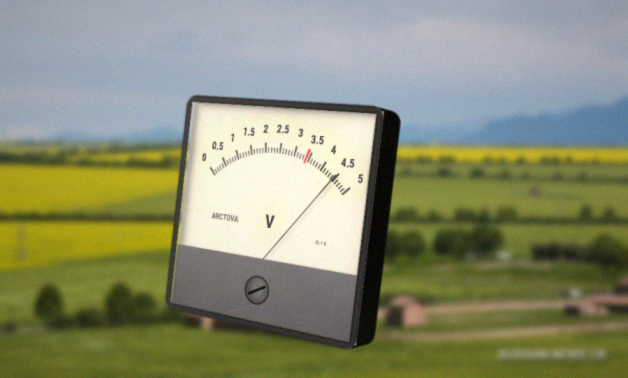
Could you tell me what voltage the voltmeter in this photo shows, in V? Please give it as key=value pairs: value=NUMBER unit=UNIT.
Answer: value=4.5 unit=V
